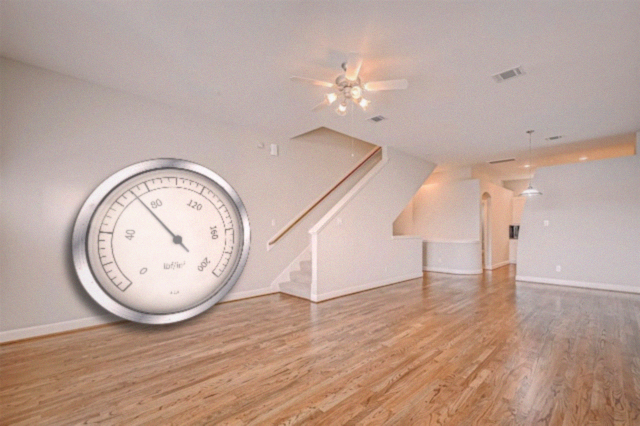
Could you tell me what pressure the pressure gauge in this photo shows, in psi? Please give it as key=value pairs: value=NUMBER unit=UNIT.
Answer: value=70 unit=psi
